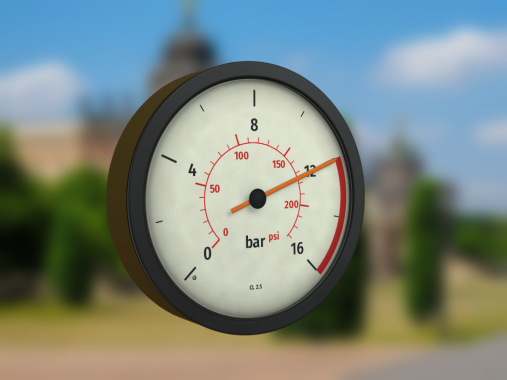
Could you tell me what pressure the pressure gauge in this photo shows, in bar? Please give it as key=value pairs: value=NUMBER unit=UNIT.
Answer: value=12 unit=bar
